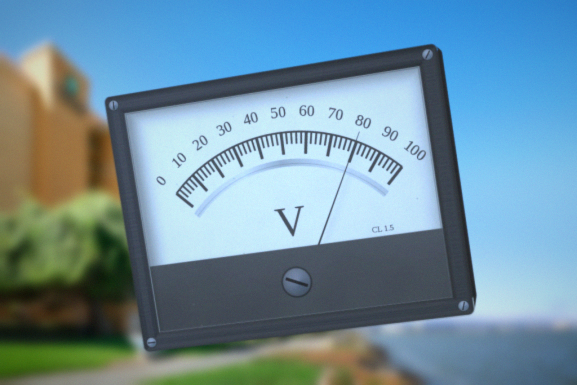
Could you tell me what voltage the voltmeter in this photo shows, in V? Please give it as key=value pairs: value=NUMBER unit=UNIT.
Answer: value=80 unit=V
